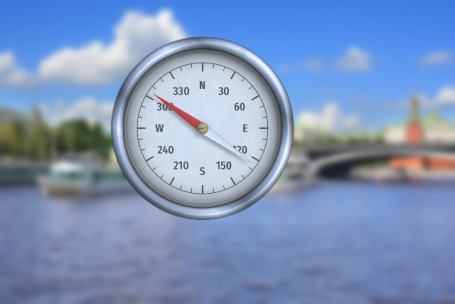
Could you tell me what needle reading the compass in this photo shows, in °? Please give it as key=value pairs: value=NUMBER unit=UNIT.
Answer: value=305 unit=°
